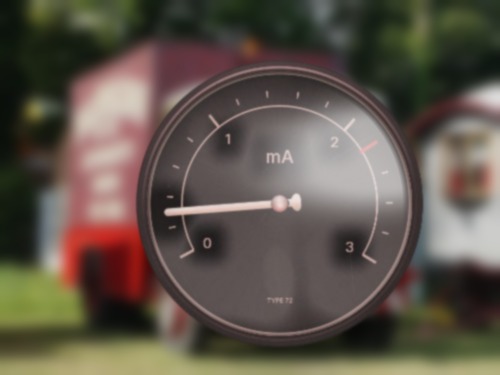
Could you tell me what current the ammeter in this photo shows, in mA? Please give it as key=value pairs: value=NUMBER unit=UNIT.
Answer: value=0.3 unit=mA
